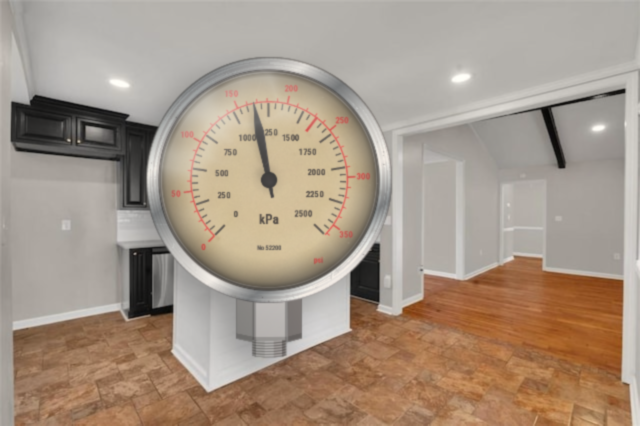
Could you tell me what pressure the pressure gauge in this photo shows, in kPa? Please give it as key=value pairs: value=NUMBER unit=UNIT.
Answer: value=1150 unit=kPa
